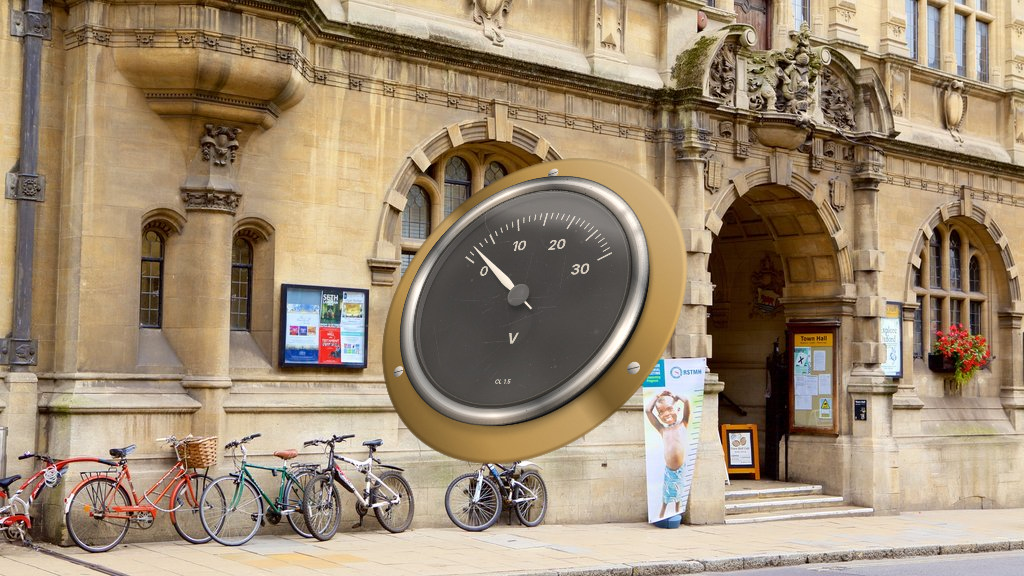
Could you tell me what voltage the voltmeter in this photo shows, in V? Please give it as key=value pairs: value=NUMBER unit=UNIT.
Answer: value=2 unit=V
